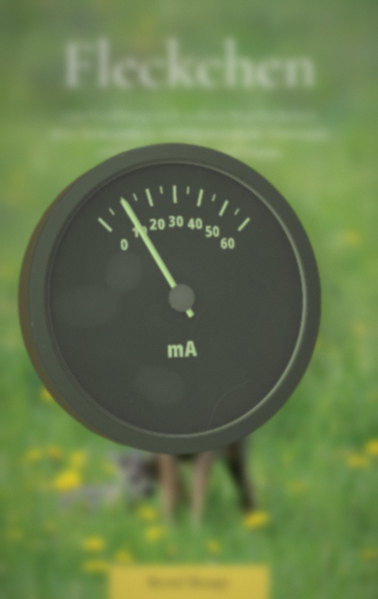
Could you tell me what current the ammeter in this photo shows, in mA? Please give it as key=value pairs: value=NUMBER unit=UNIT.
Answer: value=10 unit=mA
